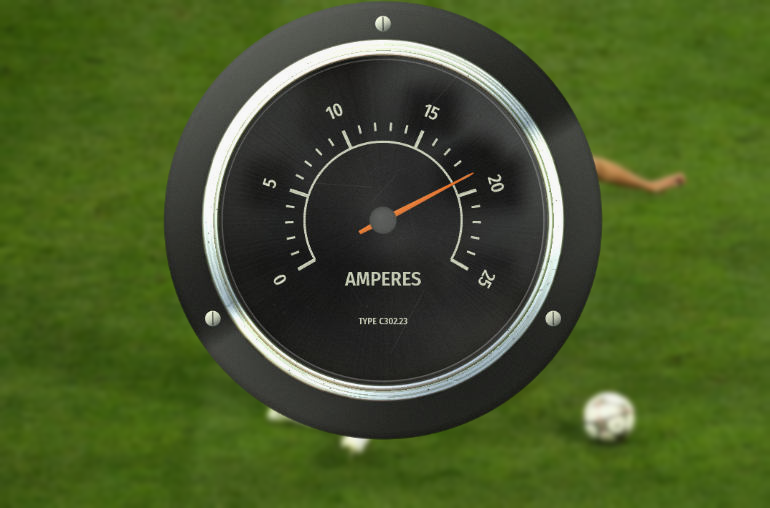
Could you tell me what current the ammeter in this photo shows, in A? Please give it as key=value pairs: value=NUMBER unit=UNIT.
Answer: value=19 unit=A
